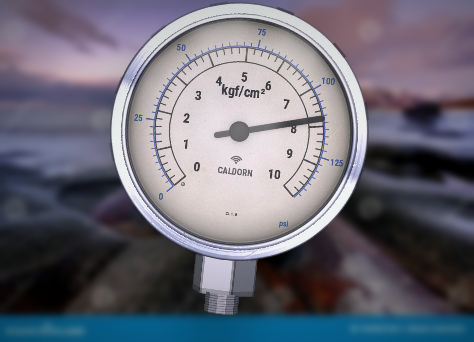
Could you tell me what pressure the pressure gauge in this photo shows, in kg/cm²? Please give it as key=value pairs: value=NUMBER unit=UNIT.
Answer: value=7.8 unit=kg/cm²
